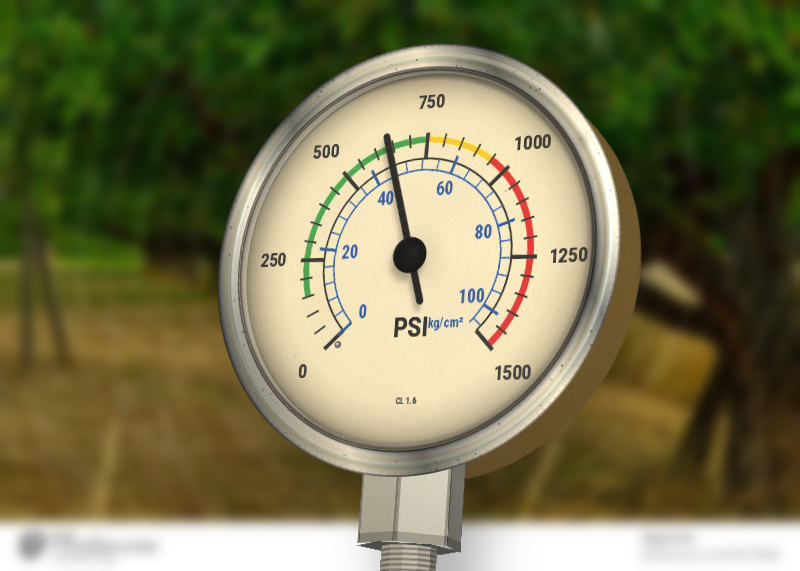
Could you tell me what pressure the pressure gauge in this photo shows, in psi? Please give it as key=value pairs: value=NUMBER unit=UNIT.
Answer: value=650 unit=psi
